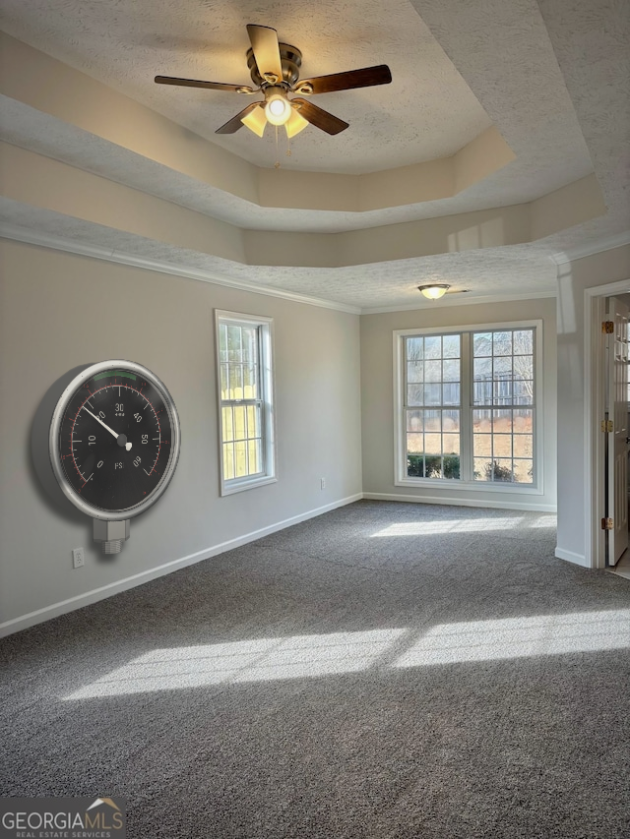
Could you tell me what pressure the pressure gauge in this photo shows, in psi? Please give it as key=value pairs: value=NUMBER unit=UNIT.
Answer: value=18 unit=psi
